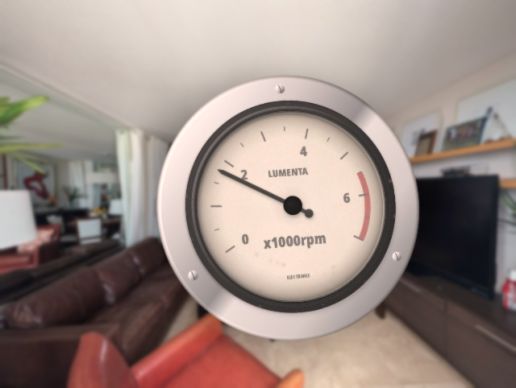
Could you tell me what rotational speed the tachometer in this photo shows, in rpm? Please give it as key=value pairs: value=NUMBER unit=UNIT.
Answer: value=1750 unit=rpm
